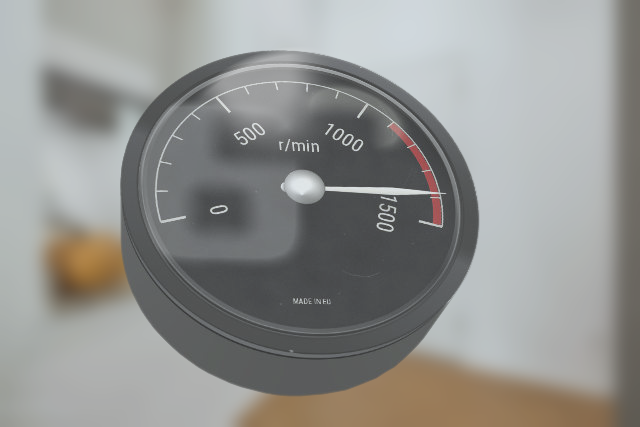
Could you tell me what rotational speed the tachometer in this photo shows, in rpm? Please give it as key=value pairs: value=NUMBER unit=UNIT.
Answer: value=1400 unit=rpm
